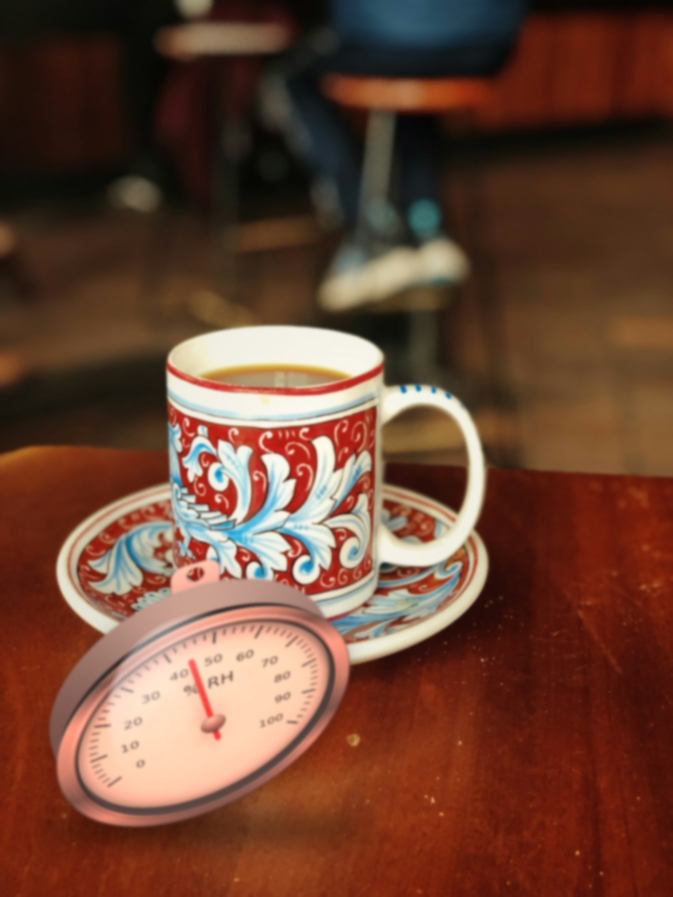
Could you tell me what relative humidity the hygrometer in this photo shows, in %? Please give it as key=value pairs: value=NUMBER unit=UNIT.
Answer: value=44 unit=%
